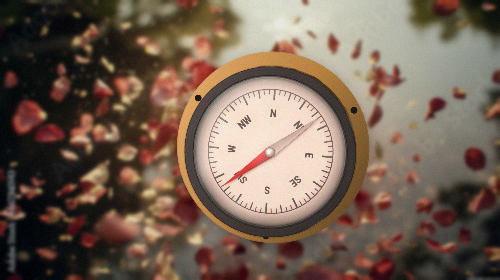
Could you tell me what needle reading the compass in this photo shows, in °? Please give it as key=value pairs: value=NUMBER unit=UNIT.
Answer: value=230 unit=°
